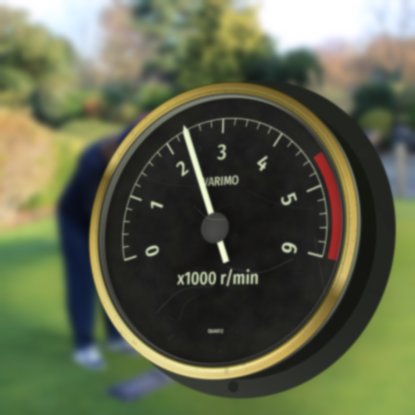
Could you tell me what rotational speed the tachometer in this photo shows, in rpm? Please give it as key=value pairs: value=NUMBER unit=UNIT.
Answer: value=2400 unit=rpm
